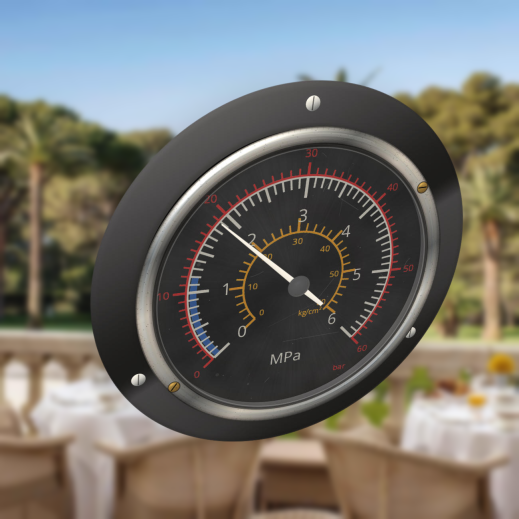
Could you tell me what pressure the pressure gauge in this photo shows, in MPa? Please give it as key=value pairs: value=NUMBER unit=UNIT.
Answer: value=1.9 unit=MPa
